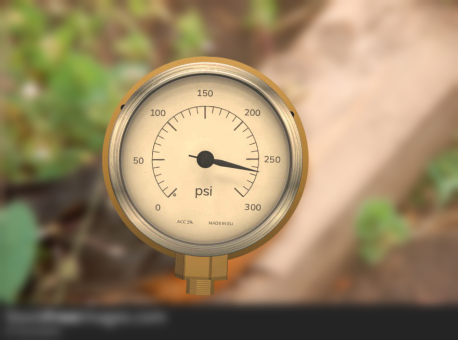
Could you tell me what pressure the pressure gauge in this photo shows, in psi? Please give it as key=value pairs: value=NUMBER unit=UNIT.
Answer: value=265 unit=psi
